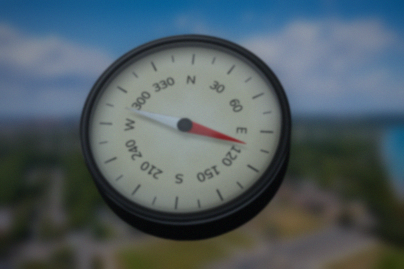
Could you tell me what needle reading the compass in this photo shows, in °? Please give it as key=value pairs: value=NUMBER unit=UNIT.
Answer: value=105 unit=°
